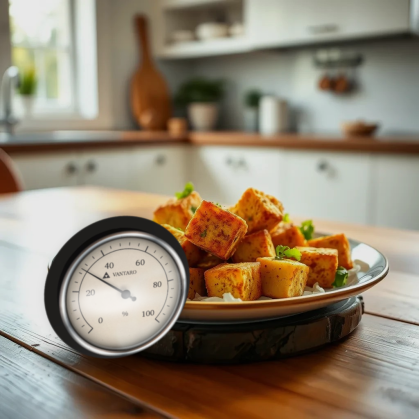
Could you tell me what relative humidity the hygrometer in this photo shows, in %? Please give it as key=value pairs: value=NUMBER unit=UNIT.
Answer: value=30 unit=%
